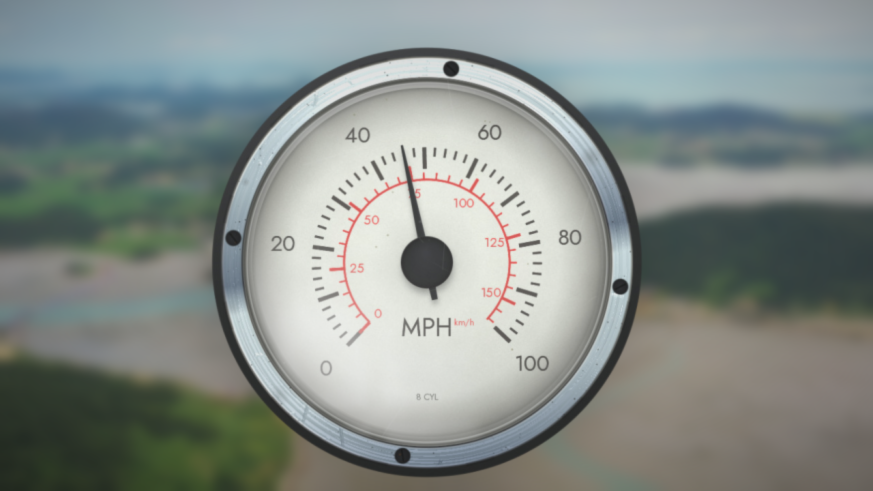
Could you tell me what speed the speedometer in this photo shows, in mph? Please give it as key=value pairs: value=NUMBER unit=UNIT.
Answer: value=46 unit=mph
